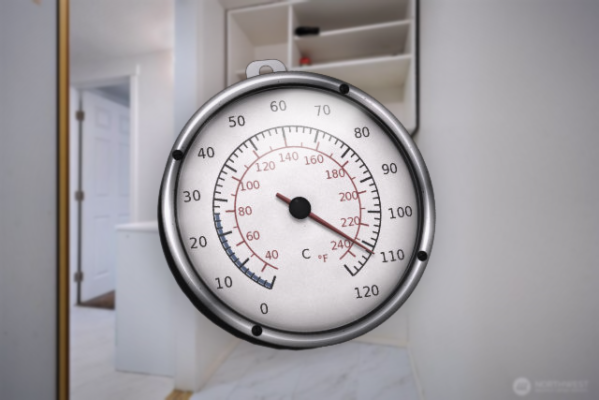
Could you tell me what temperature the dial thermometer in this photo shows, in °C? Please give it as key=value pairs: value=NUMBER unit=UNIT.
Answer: value=112 unit=°C
